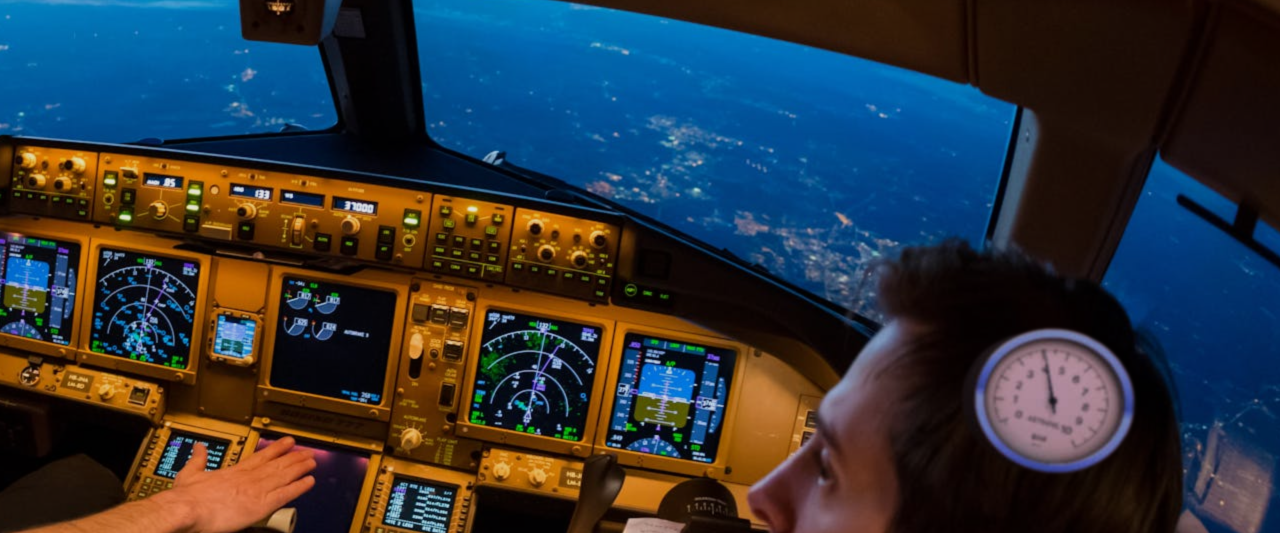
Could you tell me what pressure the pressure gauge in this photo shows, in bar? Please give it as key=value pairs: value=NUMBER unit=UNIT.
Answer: value=4 unit=bar
